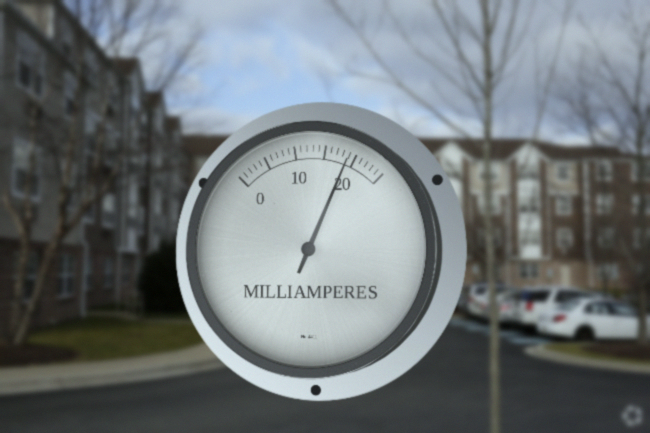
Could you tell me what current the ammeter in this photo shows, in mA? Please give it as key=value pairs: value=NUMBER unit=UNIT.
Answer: value=19 unit=mA
